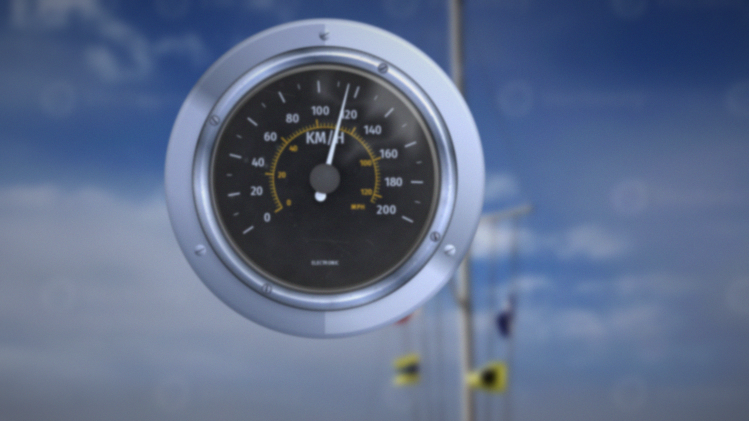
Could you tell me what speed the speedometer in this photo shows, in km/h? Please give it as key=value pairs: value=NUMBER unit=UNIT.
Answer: value=115 unit=km/h
